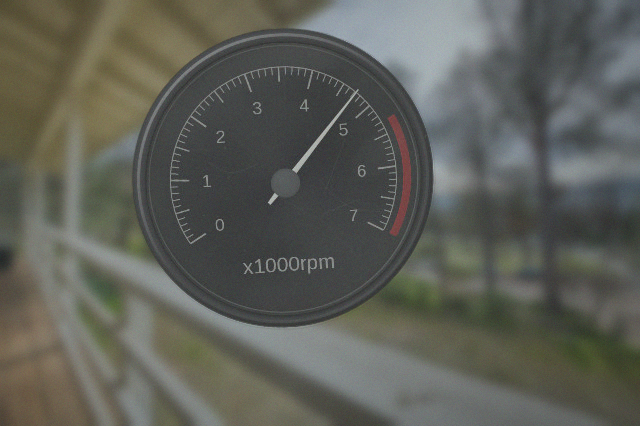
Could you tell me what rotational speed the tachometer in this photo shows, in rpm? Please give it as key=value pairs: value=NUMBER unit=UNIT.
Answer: value=4700 unit=rpm
